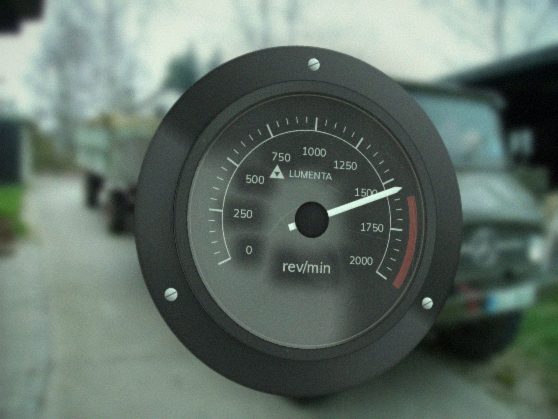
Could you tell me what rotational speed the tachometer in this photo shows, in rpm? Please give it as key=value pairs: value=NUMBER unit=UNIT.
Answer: value=1550 unit=rpm
